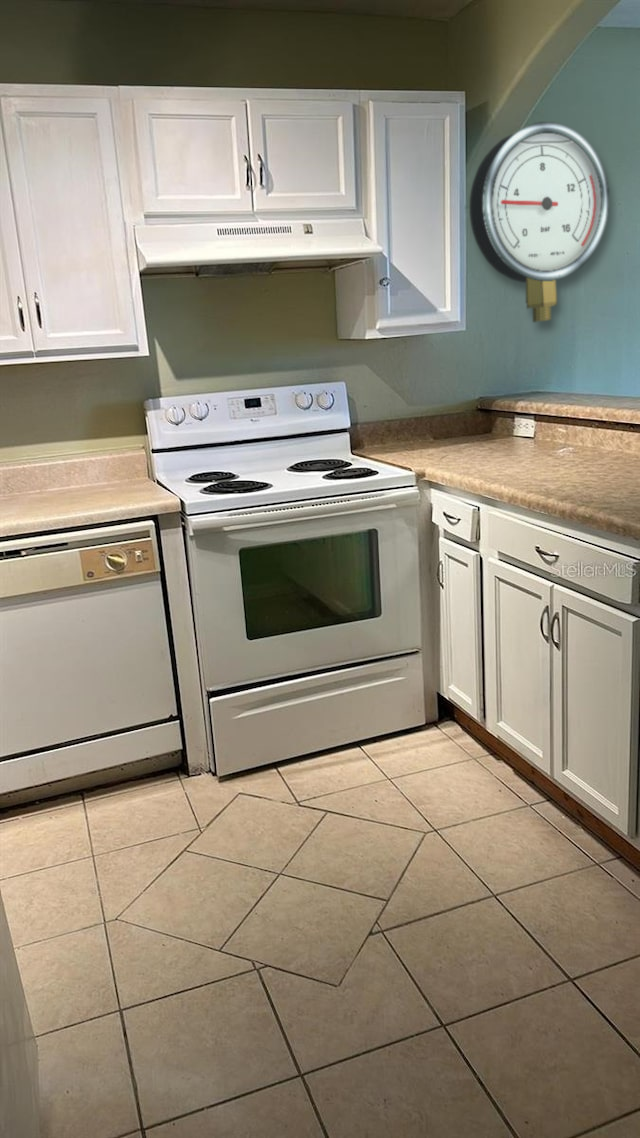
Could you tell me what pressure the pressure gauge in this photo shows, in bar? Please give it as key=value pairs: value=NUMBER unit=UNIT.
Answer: value=3 unit=bar
